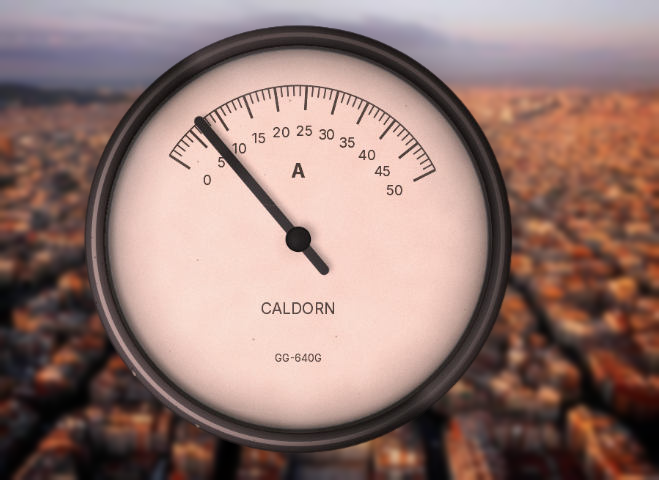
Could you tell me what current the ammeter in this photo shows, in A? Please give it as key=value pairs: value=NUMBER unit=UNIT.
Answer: value=7 unit=A
